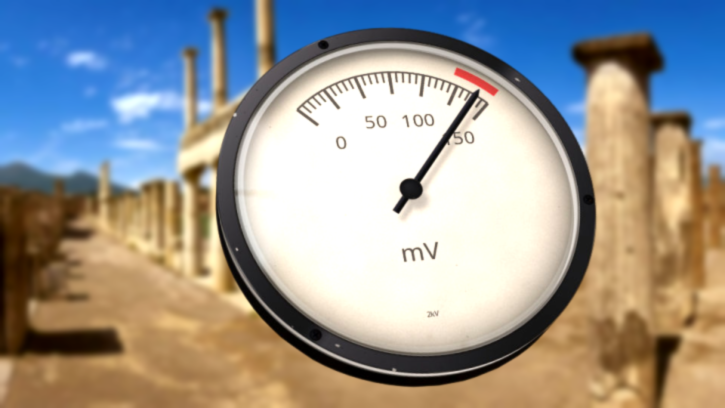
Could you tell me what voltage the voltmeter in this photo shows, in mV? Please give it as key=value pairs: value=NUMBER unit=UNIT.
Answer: value=140 unit=mV
